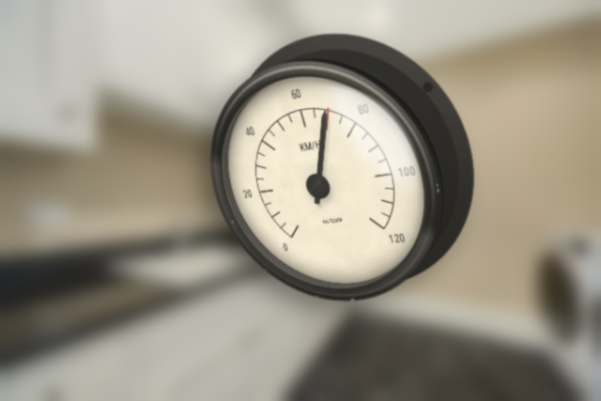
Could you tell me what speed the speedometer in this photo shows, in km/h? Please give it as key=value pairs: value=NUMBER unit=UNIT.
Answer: value=70 unit=km/h
